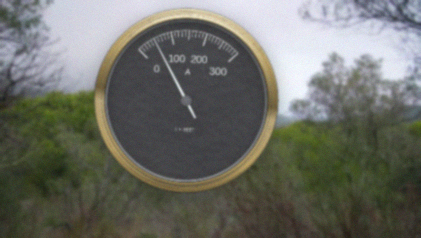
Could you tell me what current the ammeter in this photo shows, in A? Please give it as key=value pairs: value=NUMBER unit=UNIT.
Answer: value=50 unit=A
